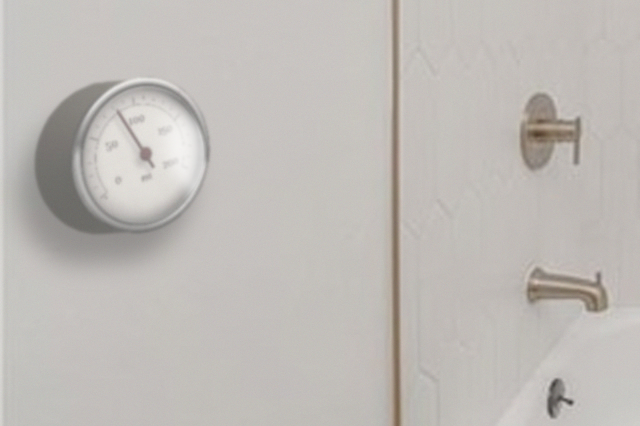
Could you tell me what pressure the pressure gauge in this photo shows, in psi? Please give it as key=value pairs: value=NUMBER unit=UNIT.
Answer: value=80 unit=psi
